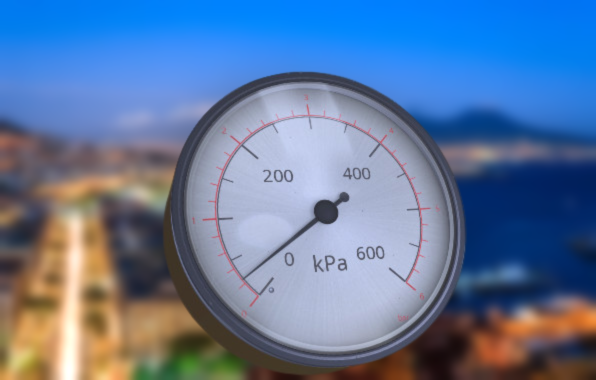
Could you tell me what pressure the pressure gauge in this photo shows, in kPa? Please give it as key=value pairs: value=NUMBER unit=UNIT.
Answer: value=25 unit=kPa
